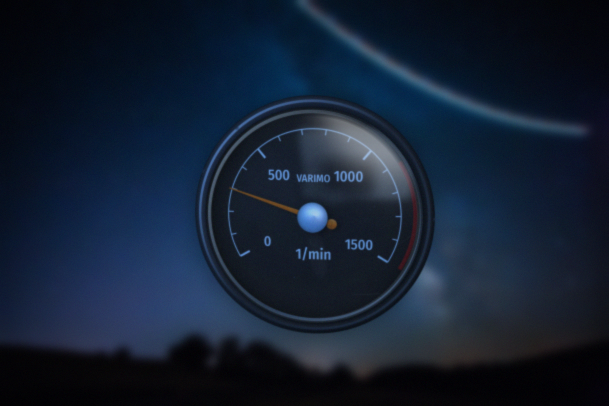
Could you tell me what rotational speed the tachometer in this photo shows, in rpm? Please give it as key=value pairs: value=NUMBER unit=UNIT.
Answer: value=300 unit=rpm
